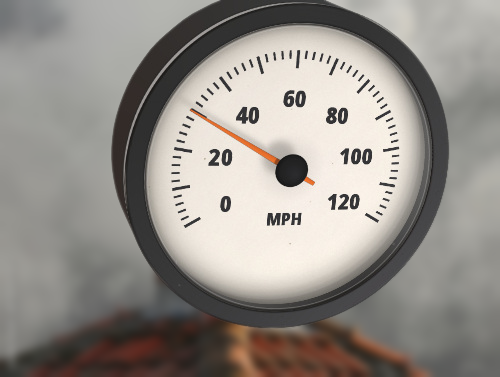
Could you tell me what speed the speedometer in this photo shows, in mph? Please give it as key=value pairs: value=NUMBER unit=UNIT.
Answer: value=30 unit=mph
